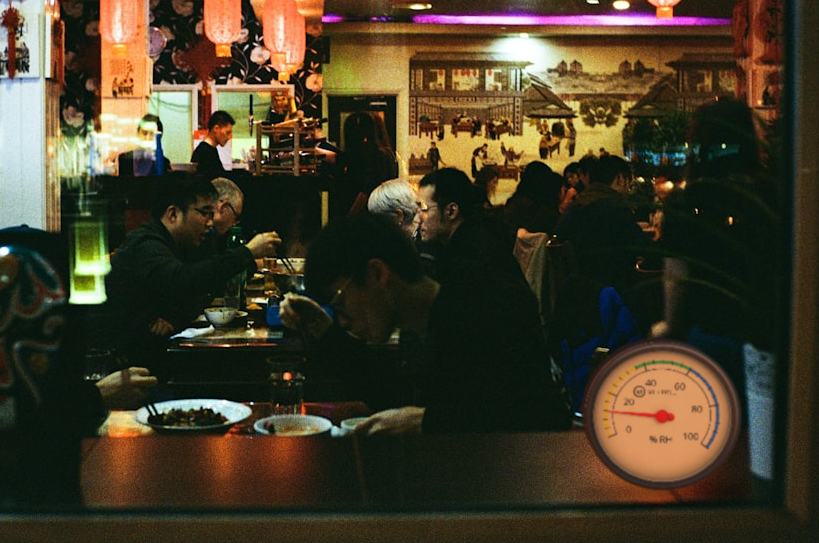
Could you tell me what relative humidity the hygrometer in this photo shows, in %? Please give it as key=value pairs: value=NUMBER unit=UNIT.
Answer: value=12 unit=%
